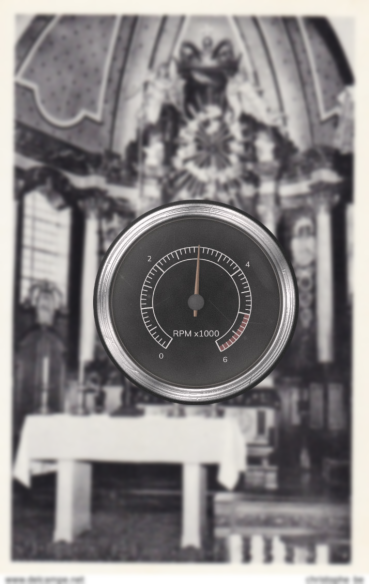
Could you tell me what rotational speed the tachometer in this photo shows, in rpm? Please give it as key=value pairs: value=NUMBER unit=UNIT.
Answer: value=3000 unit=rpm
